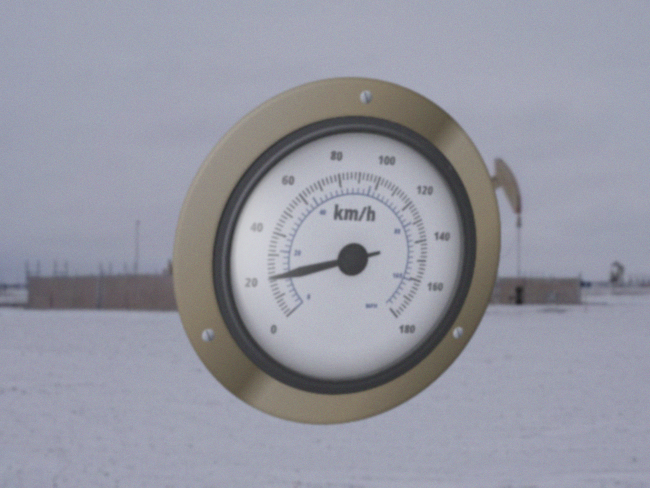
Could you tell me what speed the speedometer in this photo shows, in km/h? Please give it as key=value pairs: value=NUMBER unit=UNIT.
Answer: value=20 unit=km/h
